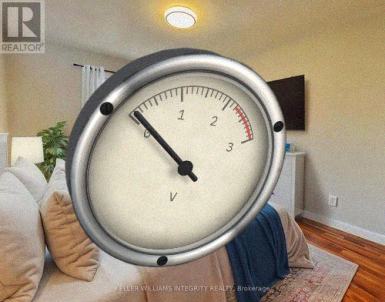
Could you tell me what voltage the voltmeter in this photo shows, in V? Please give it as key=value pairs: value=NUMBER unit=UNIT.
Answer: value=0.1 unit=V
